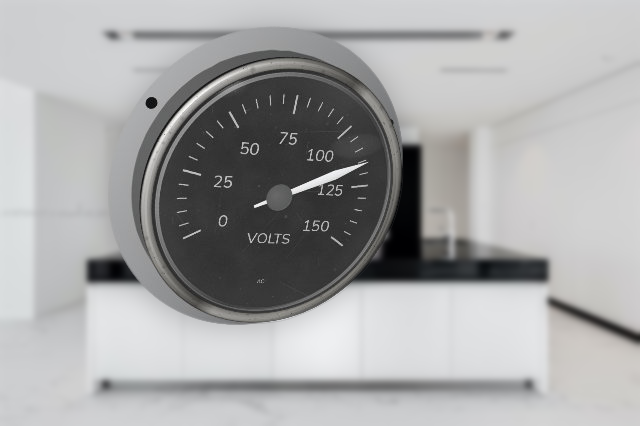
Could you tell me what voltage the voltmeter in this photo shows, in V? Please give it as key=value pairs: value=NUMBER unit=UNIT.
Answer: value=115 unit=V
